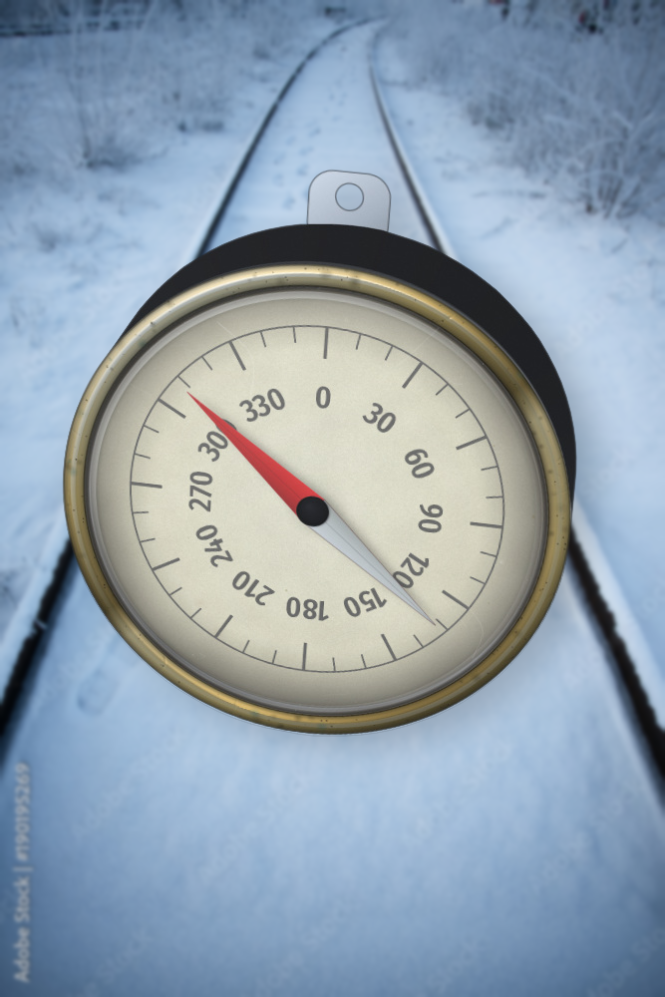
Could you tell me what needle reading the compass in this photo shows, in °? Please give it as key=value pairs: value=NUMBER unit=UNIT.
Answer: value=310 unit=°
